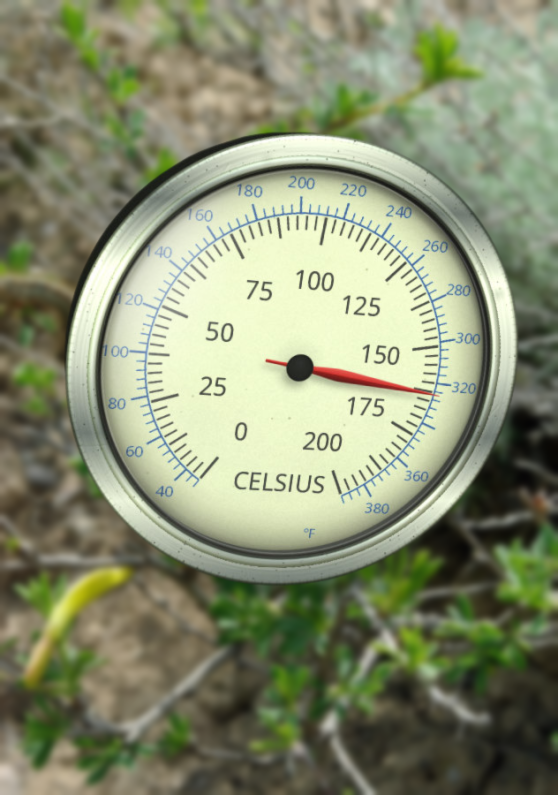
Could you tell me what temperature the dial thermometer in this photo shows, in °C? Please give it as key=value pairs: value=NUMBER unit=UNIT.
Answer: value=162.5 unit=°C
